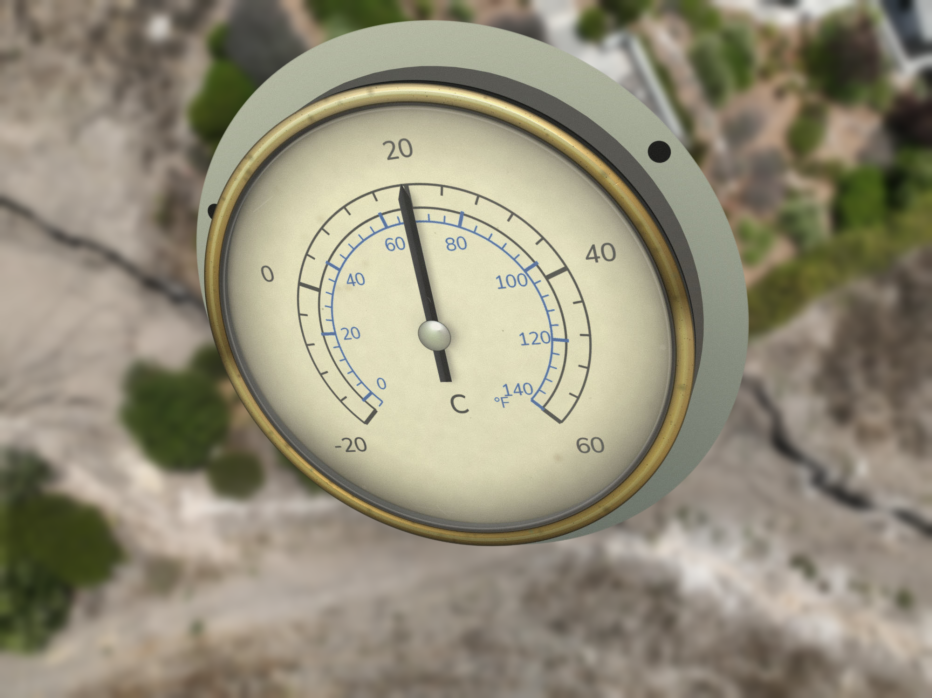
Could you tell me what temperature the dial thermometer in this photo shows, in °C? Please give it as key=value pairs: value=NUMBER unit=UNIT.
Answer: value=20 unit=°C
